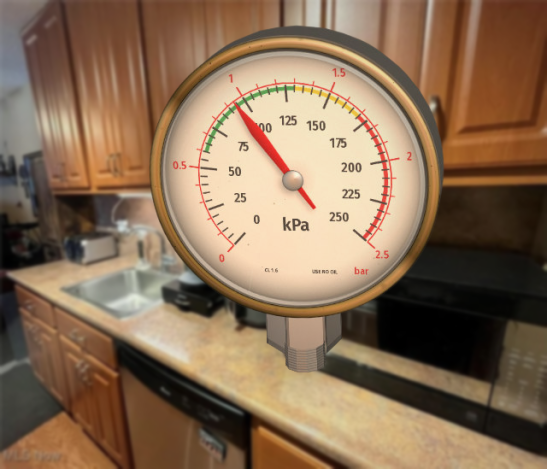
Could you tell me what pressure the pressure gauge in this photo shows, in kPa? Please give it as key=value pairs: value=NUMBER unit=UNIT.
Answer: value=95 unit=kPa
